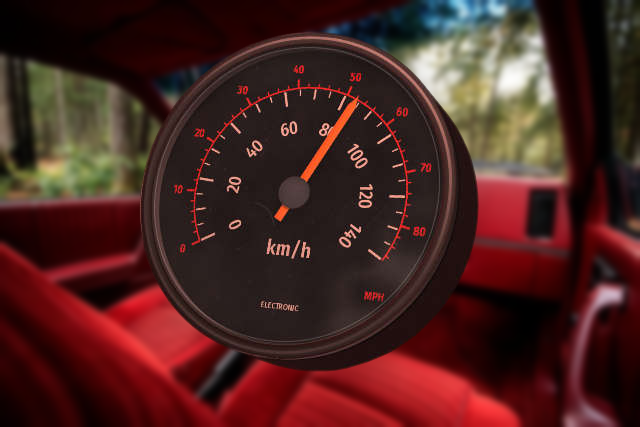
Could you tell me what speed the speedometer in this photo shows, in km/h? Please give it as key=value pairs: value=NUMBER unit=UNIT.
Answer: value=85 unit=km/h
